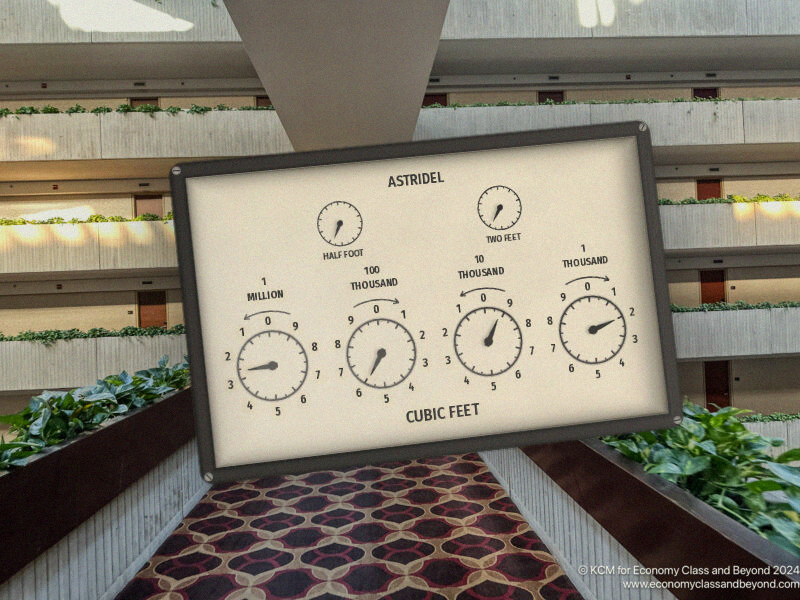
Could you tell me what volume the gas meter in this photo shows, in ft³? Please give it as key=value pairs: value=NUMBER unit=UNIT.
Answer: value=259200 unit=ft³
